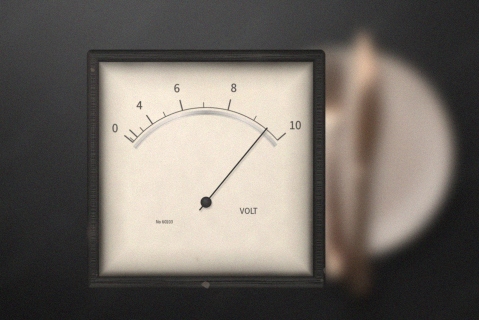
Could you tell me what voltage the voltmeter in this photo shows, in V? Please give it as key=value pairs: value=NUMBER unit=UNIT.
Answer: value=9.5 unit=V
